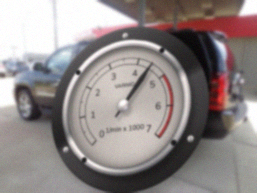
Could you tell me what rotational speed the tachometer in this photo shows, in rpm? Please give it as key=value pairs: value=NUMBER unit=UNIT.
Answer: value=4500 unit=rpm
